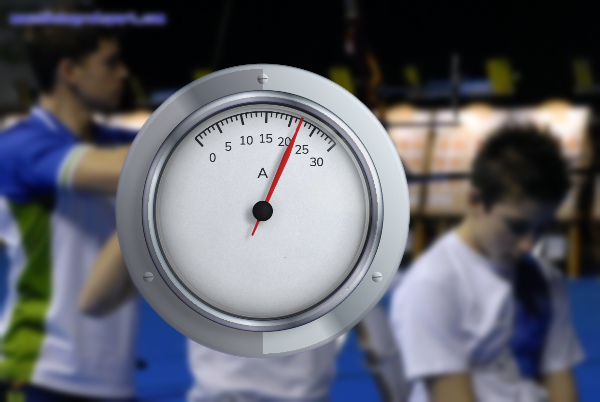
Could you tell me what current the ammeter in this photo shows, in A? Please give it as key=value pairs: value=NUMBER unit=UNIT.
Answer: value=22 unit=A
